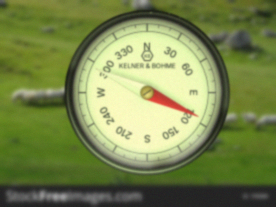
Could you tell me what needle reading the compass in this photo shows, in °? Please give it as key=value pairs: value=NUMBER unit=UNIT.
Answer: value=115 unit=°
